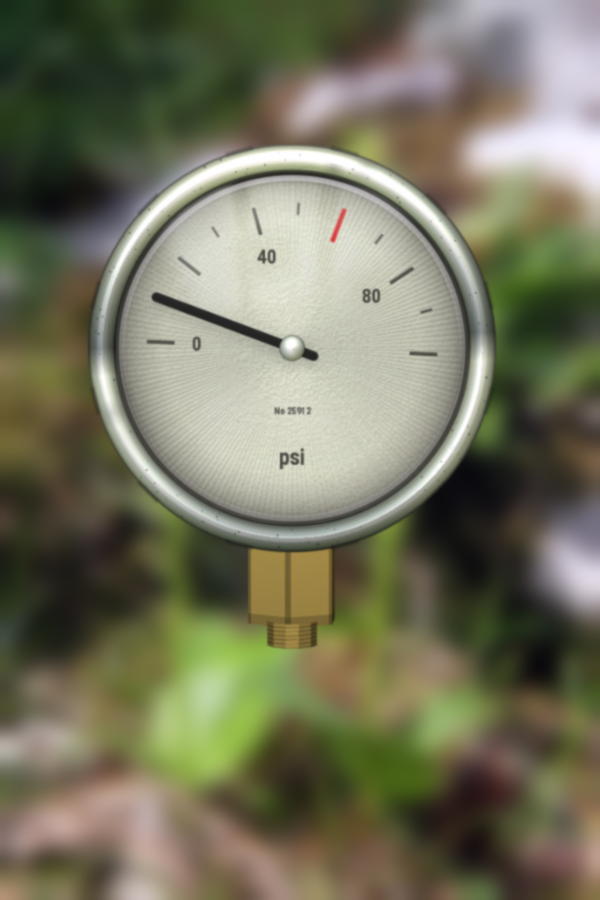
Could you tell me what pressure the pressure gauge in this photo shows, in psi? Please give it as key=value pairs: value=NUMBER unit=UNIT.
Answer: value=10 unit=psi
